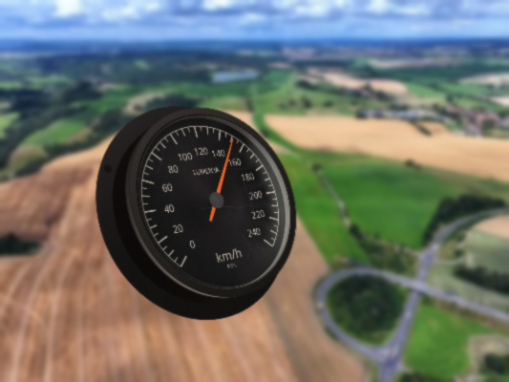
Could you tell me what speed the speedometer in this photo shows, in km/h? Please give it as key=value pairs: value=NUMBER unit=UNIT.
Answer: value=150 unit=km/h
